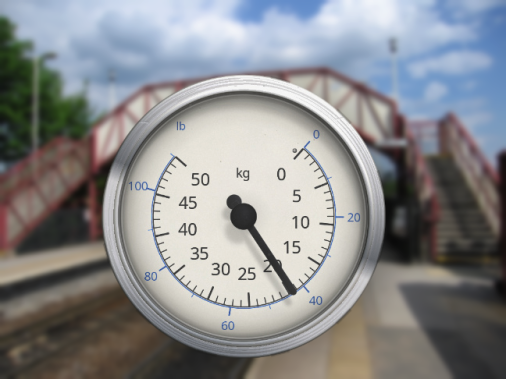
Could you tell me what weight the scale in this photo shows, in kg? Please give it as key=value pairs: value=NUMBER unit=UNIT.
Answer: value=19.5 unit=kg
